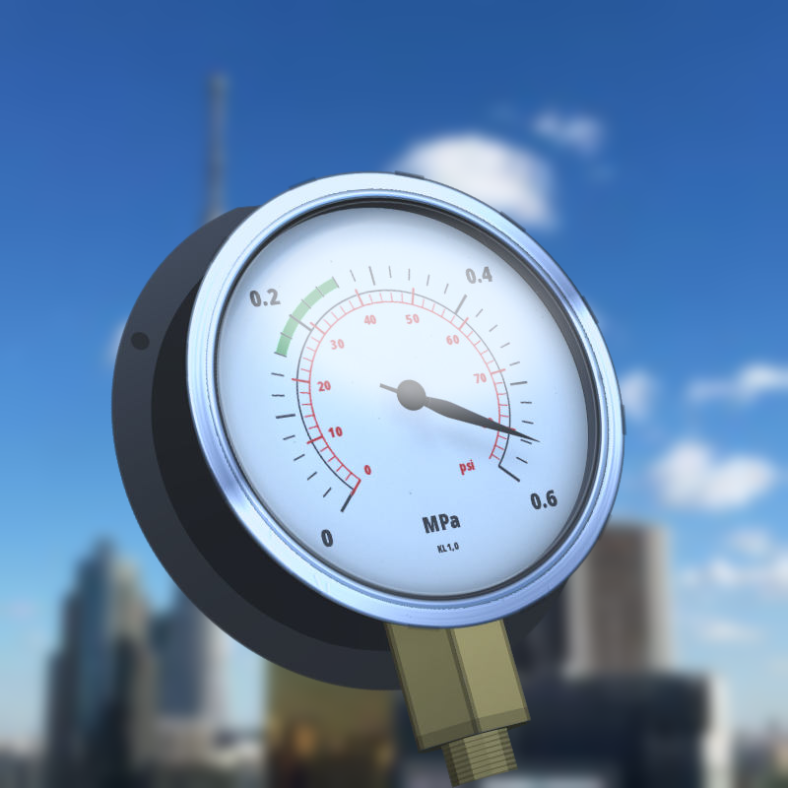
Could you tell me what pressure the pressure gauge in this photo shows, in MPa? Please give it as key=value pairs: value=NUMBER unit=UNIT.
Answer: value=0.56 unit=MPa
